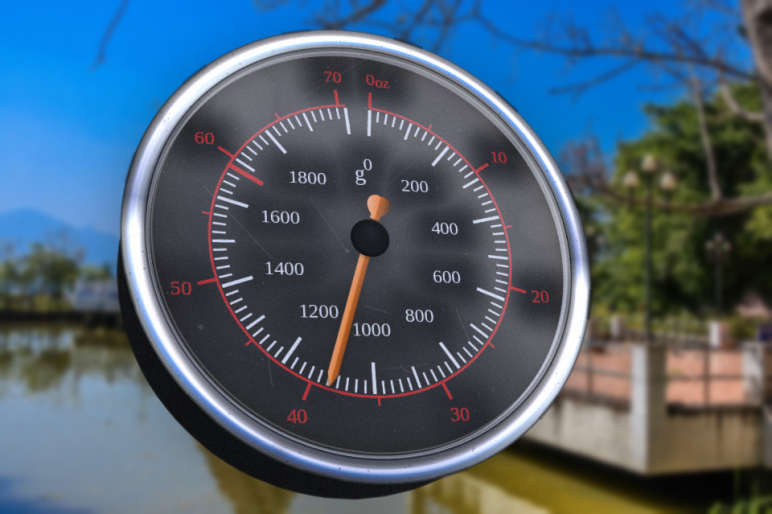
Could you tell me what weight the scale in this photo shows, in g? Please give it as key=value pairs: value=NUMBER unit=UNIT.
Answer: value=1100 unit=g
